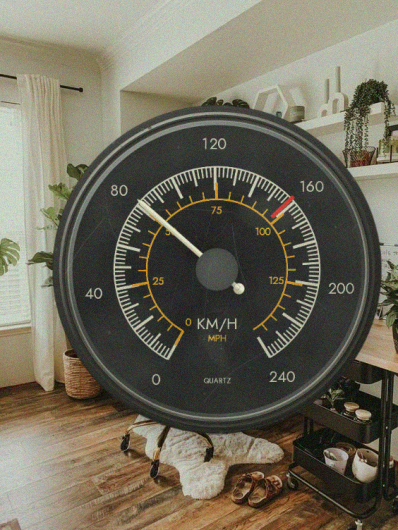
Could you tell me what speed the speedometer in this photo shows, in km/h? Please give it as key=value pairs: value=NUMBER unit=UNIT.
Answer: value=82 unit=km/h
